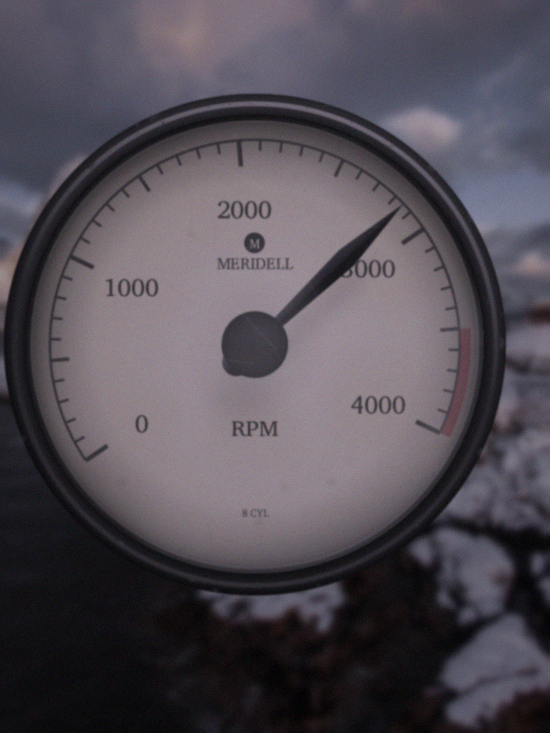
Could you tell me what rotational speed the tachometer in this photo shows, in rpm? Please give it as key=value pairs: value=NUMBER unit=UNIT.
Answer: value=2850 unit=rpm
